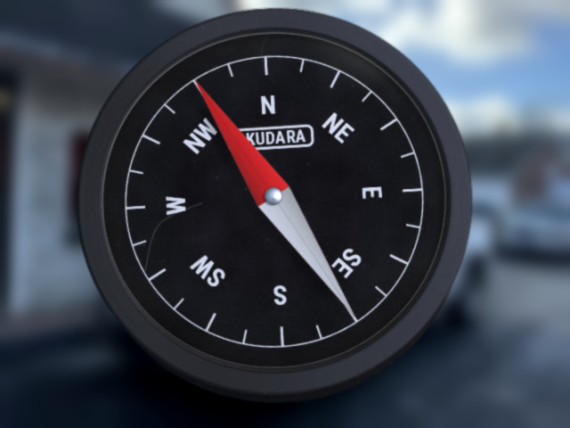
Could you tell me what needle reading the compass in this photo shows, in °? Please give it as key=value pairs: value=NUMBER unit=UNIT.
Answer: value=330 unit=°
